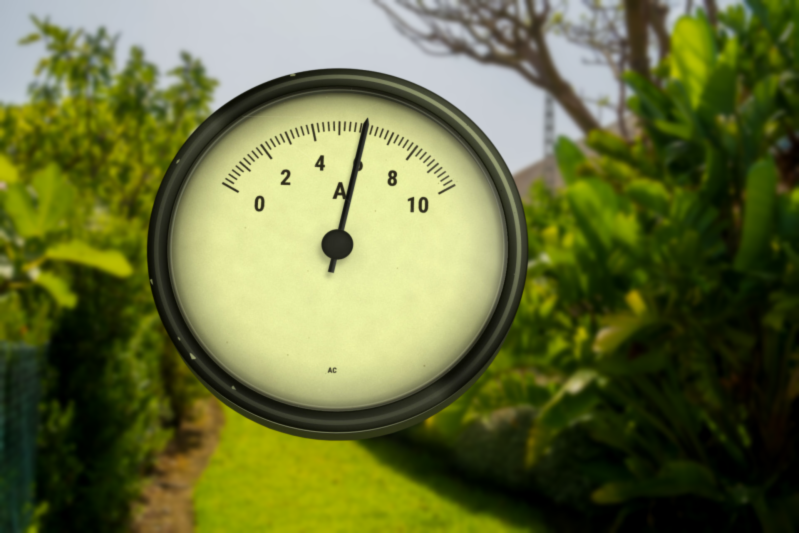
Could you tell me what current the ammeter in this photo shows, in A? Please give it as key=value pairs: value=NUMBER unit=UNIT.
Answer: value=6 unit=A
